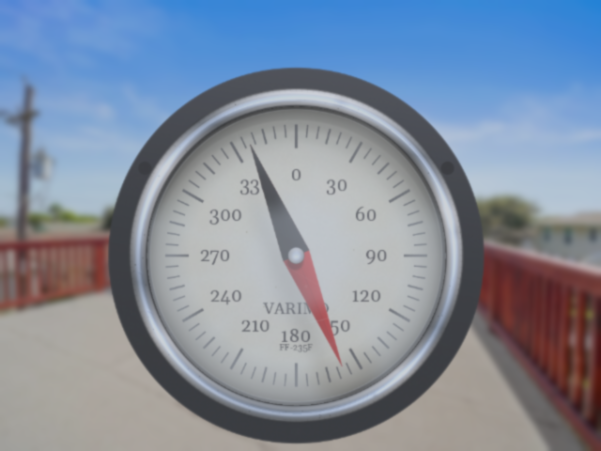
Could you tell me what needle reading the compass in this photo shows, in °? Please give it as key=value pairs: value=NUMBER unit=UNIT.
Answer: value=157.5 unit=°
